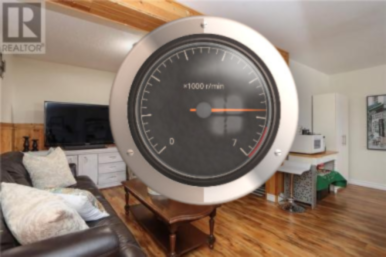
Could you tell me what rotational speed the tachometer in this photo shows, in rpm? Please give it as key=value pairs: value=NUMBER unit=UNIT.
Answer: value=5800 unit=rpm
